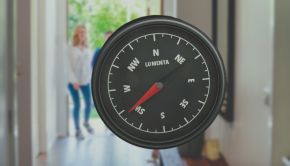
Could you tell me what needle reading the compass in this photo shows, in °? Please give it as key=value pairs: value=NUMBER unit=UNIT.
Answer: value=235 unit=°
